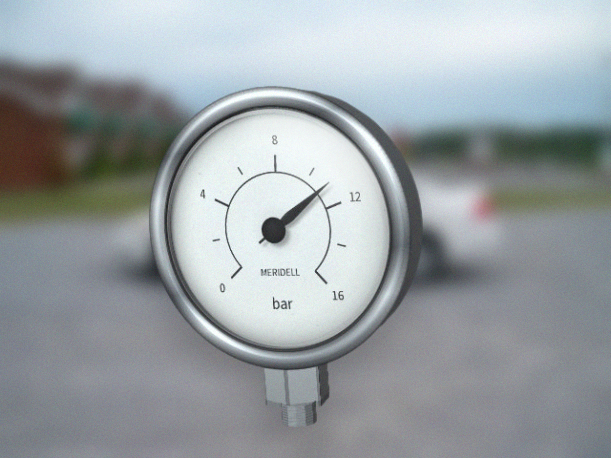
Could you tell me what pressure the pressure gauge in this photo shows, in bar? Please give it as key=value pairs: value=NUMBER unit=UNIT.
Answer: value=11 unit=bar
